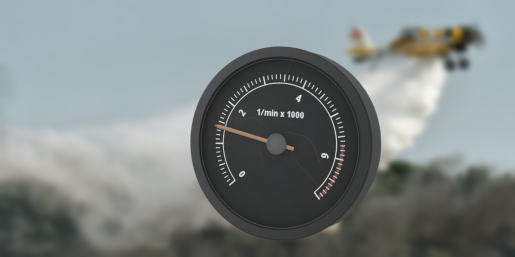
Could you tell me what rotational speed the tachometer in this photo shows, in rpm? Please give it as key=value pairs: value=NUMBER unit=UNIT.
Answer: value=1400 unit=rpm
